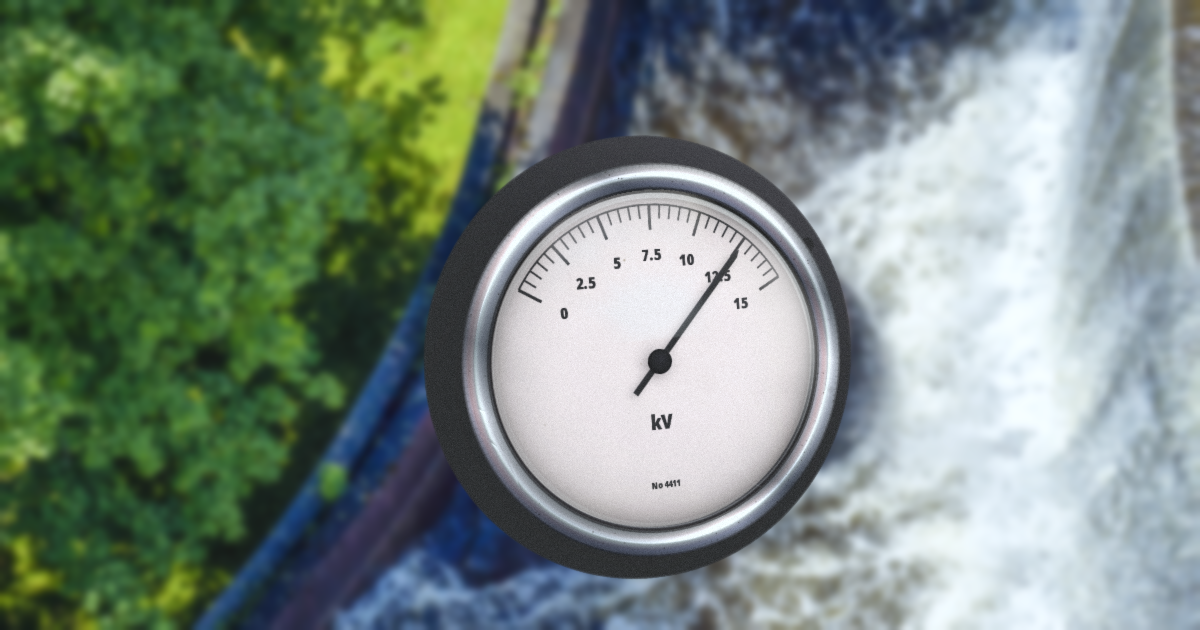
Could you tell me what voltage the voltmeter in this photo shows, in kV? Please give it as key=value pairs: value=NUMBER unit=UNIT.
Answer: value=12.5 unit=kV
